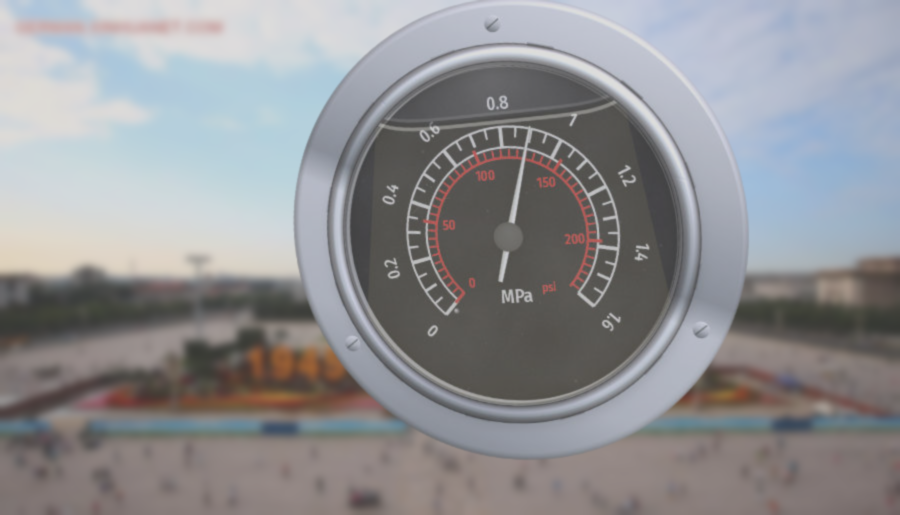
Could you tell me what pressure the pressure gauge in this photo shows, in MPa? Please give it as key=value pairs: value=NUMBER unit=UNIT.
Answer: value=0.9 unit=MPa
